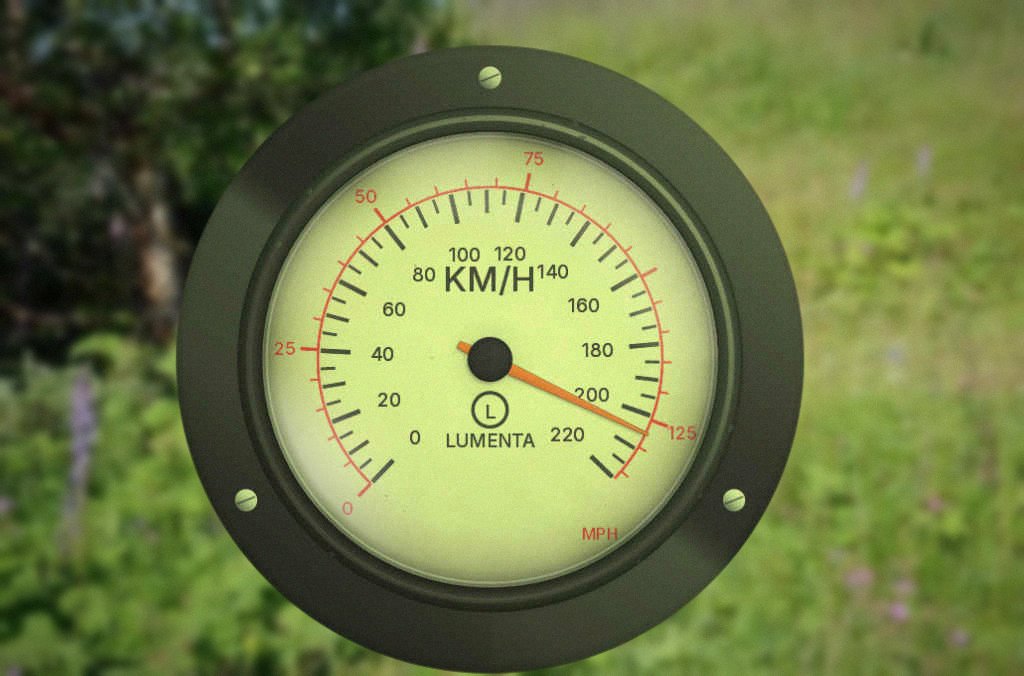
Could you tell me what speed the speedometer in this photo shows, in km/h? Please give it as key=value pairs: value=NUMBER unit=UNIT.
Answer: value=205 unit=km/h
